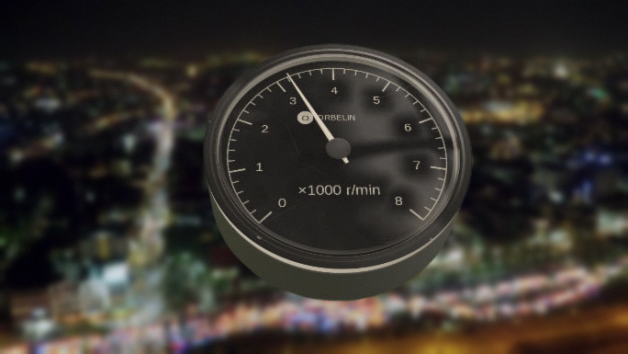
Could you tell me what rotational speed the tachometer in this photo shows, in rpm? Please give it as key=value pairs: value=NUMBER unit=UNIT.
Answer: value=3200 unit=rpm
